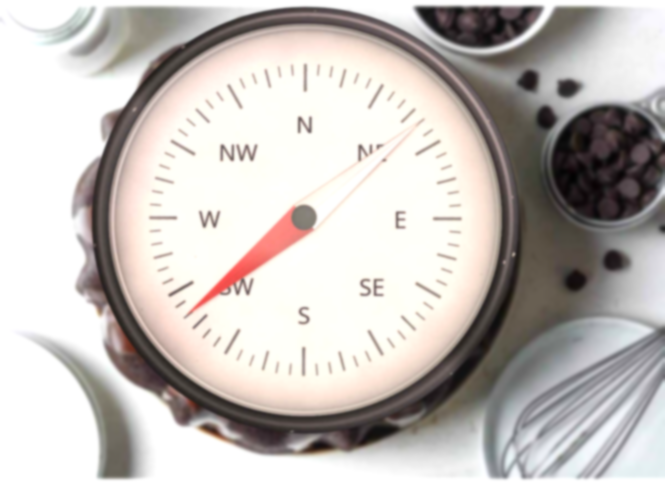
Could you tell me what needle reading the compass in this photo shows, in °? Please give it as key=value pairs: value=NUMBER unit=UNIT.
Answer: value=230 unit=°
